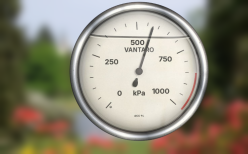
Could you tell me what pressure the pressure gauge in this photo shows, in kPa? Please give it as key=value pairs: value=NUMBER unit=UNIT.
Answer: value=575 unit=kPa
